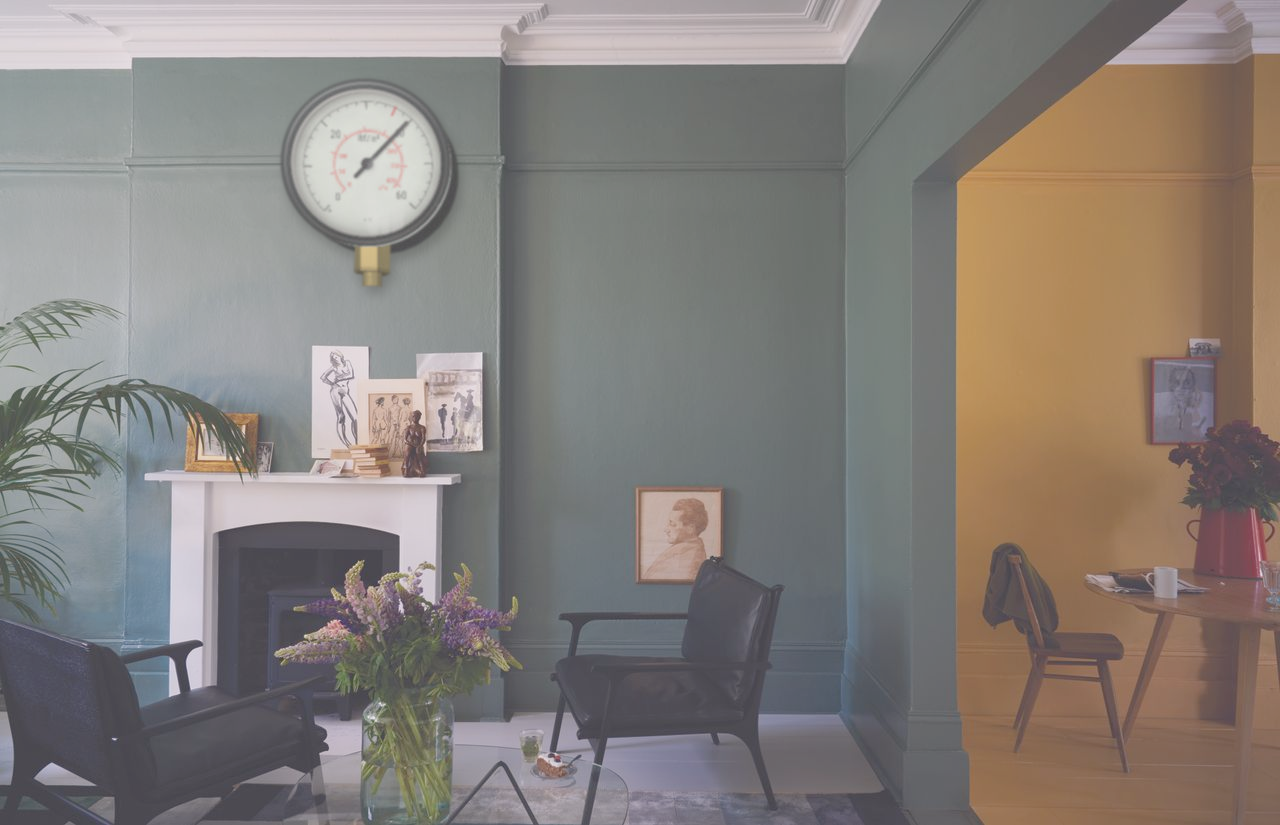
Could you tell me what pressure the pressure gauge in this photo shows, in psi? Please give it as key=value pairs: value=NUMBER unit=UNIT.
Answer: value=40 unit=psi
